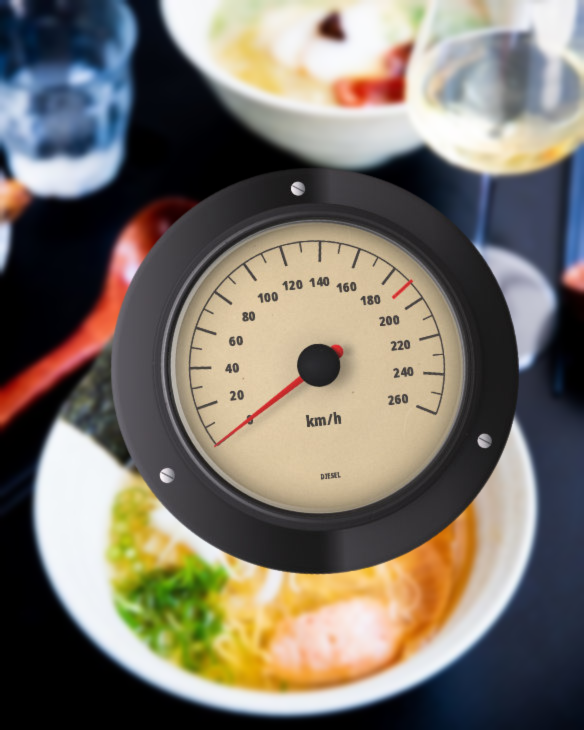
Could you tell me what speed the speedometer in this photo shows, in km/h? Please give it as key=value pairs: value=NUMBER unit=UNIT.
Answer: value=0 unit=km/h
